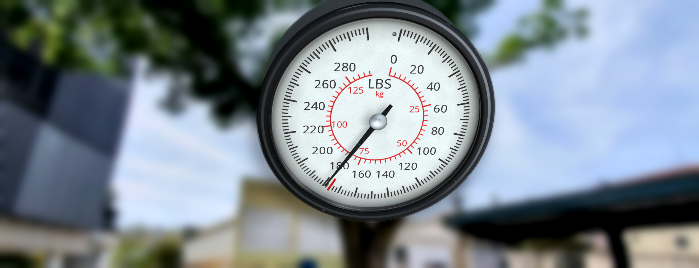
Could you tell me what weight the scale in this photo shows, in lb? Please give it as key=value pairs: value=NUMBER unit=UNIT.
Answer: value=180 unit=lb
